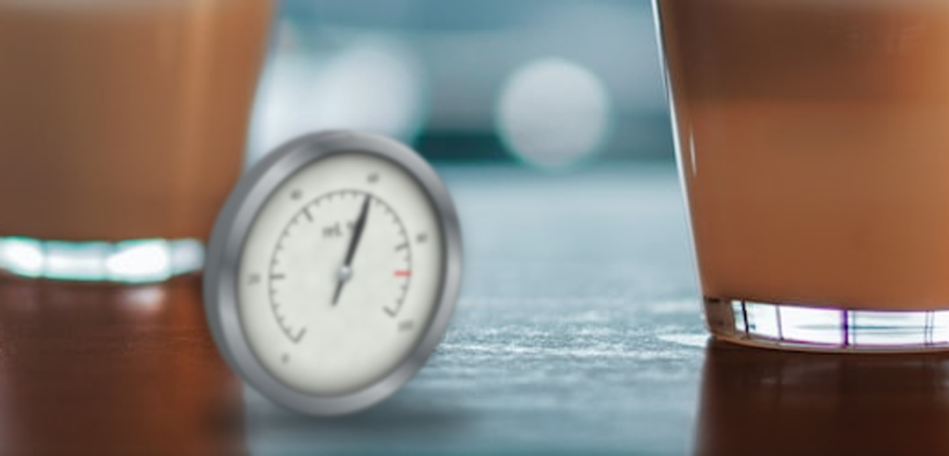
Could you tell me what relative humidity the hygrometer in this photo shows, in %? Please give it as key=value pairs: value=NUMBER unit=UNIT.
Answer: value=60 unit=%
